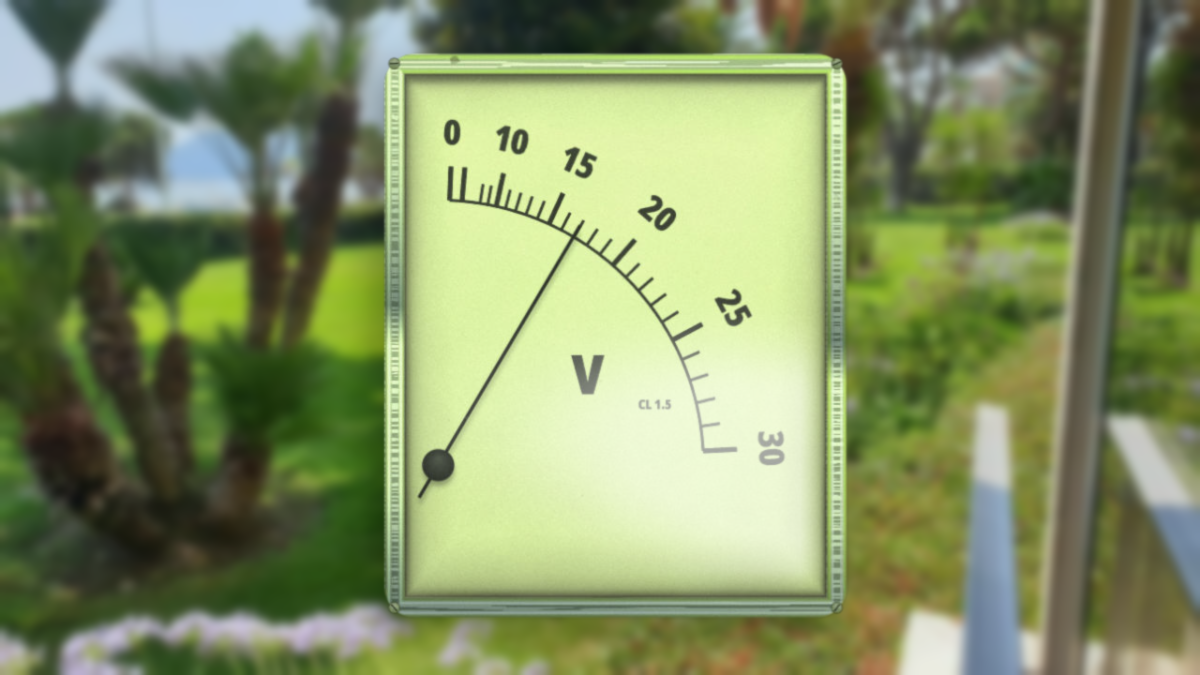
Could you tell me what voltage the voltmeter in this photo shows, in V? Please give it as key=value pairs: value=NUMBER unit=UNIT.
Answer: value=17 unit=V
